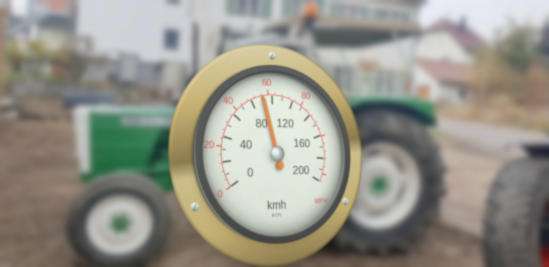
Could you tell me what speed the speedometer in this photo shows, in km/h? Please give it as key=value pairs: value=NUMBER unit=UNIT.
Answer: value=90 unit=km/h
